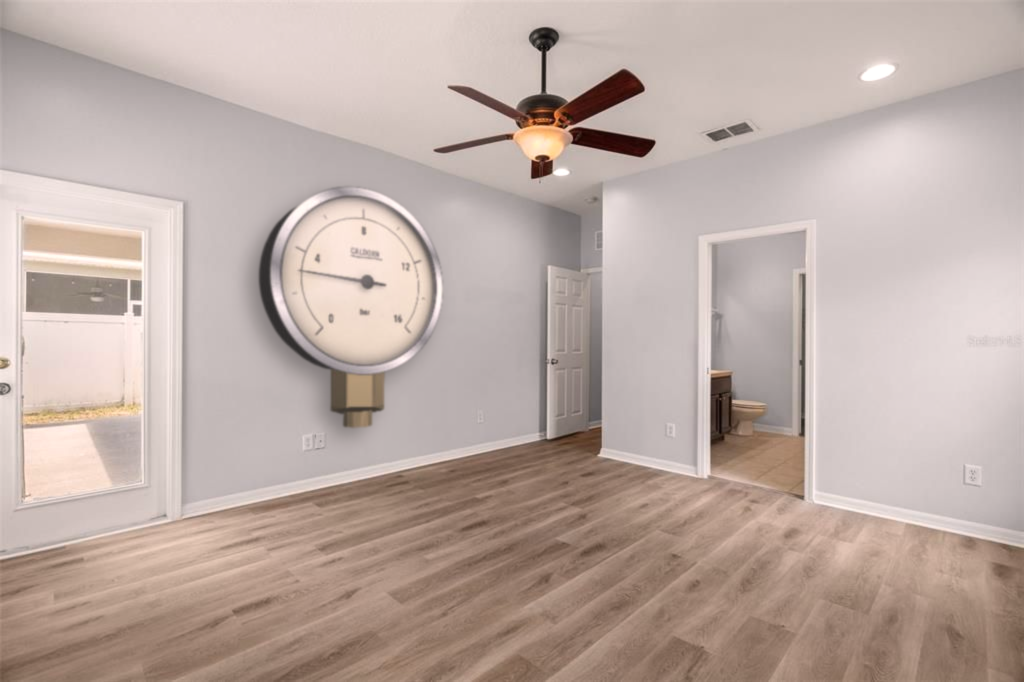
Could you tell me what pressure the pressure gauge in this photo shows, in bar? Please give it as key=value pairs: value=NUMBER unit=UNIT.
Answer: value=3 unit=bar
